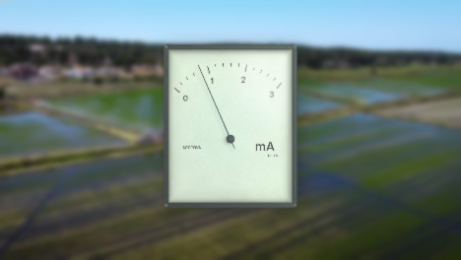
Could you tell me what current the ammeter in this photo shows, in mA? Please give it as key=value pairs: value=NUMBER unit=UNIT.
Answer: value=0.8 unit=mA
